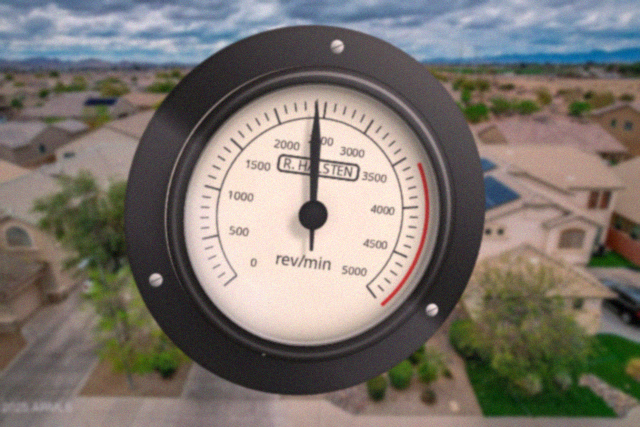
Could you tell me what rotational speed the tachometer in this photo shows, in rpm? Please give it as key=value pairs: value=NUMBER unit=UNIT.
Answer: value=2400 unit=rpm
